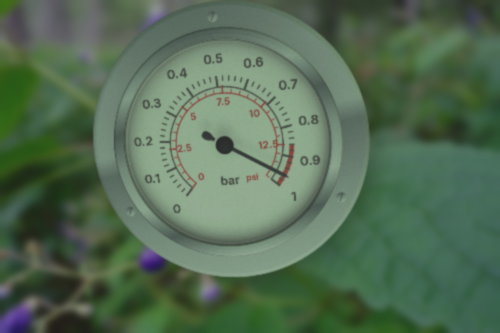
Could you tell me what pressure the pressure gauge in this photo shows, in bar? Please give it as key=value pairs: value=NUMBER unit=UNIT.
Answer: value=0.96 unit=bar
